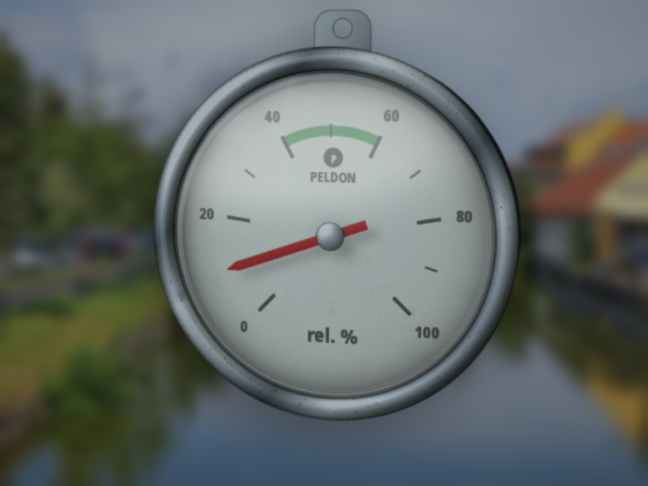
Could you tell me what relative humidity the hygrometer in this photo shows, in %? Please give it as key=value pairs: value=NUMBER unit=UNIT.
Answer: value=10 unit=%
